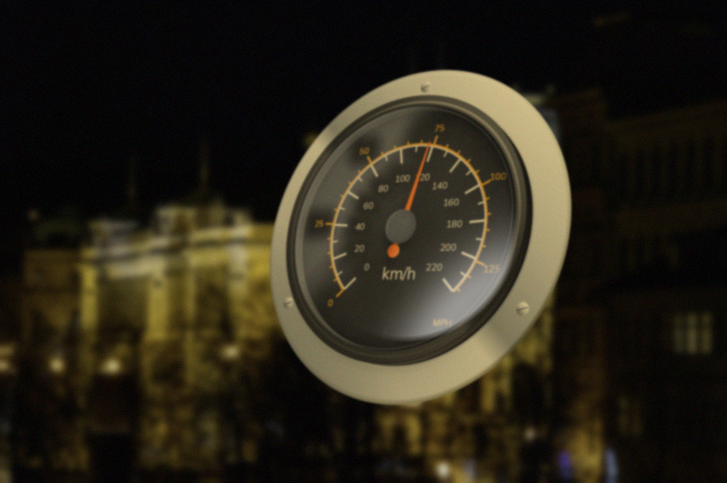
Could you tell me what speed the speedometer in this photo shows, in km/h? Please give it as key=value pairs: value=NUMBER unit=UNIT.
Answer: value=120 unit=km/h
